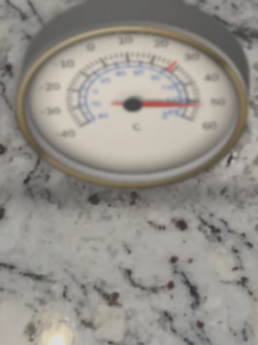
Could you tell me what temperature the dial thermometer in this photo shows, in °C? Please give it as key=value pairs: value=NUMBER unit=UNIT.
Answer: value=50 unit=°C
